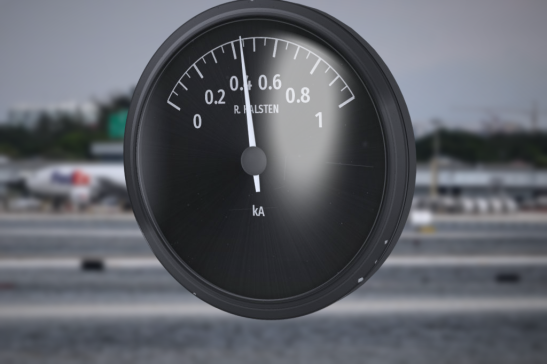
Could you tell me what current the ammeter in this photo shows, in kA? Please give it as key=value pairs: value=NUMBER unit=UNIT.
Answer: value=0.45 unit=kA
